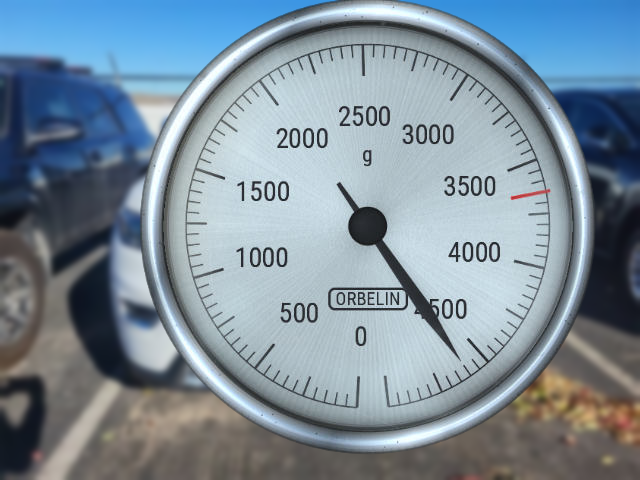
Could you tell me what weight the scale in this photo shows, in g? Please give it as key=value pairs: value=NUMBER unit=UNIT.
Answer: value=4600 unit=g
